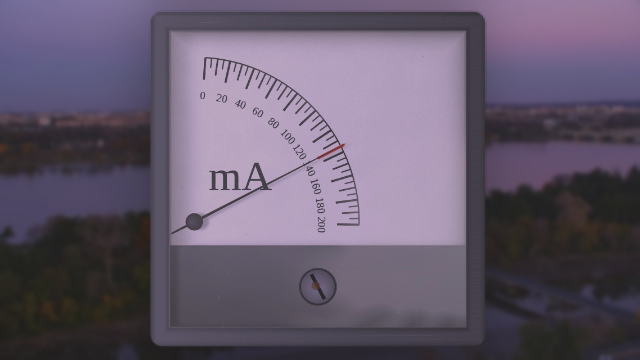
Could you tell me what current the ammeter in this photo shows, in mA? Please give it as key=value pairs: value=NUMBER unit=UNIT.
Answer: value=135 unit=mA
